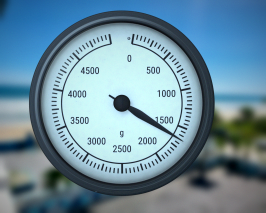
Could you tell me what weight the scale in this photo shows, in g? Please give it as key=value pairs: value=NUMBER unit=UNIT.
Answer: value=1650 unit=g
